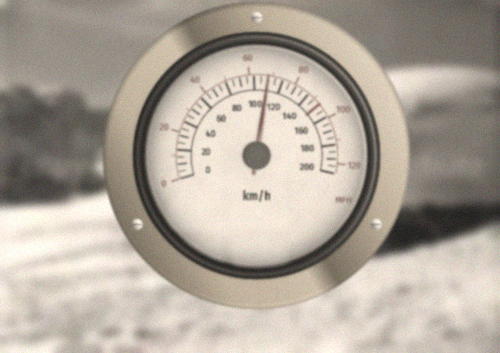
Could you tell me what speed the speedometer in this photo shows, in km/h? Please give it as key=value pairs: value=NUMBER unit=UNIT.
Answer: value=110 unit=km/h
